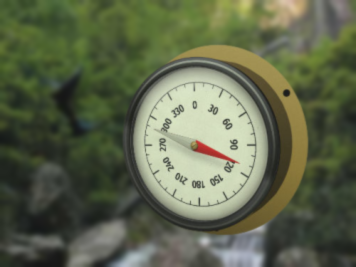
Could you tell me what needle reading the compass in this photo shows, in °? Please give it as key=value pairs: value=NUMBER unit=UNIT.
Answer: value=110 unit=°
